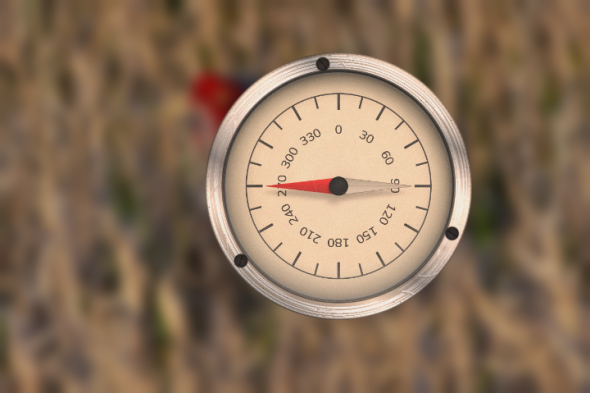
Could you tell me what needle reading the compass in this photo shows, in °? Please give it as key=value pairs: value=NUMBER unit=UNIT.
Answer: value=270 unit=°
